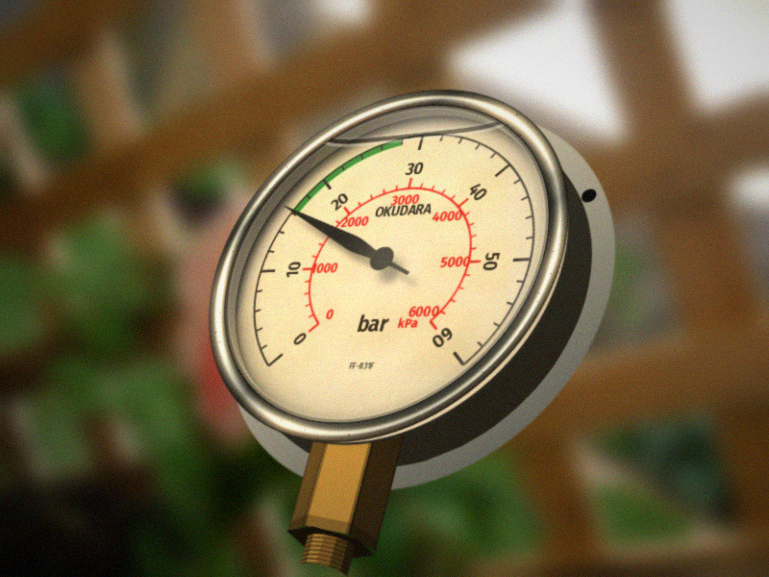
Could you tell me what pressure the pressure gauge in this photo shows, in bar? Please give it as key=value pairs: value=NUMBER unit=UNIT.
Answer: value=16 unit=bar
